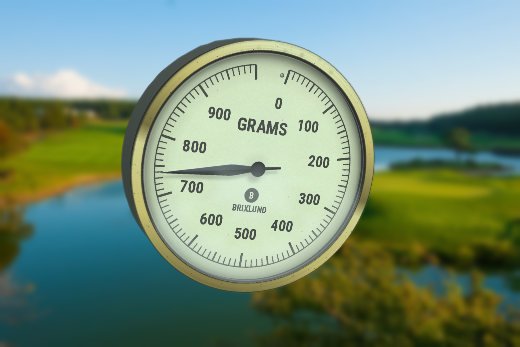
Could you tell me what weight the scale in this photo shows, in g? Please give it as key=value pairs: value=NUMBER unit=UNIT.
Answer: value=740 unit=g
